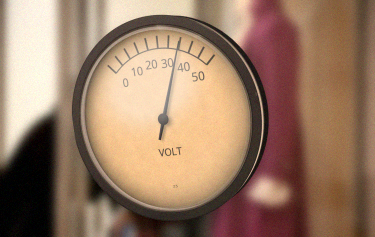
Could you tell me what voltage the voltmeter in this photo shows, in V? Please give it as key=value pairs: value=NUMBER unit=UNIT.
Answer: value=35 unit=V
